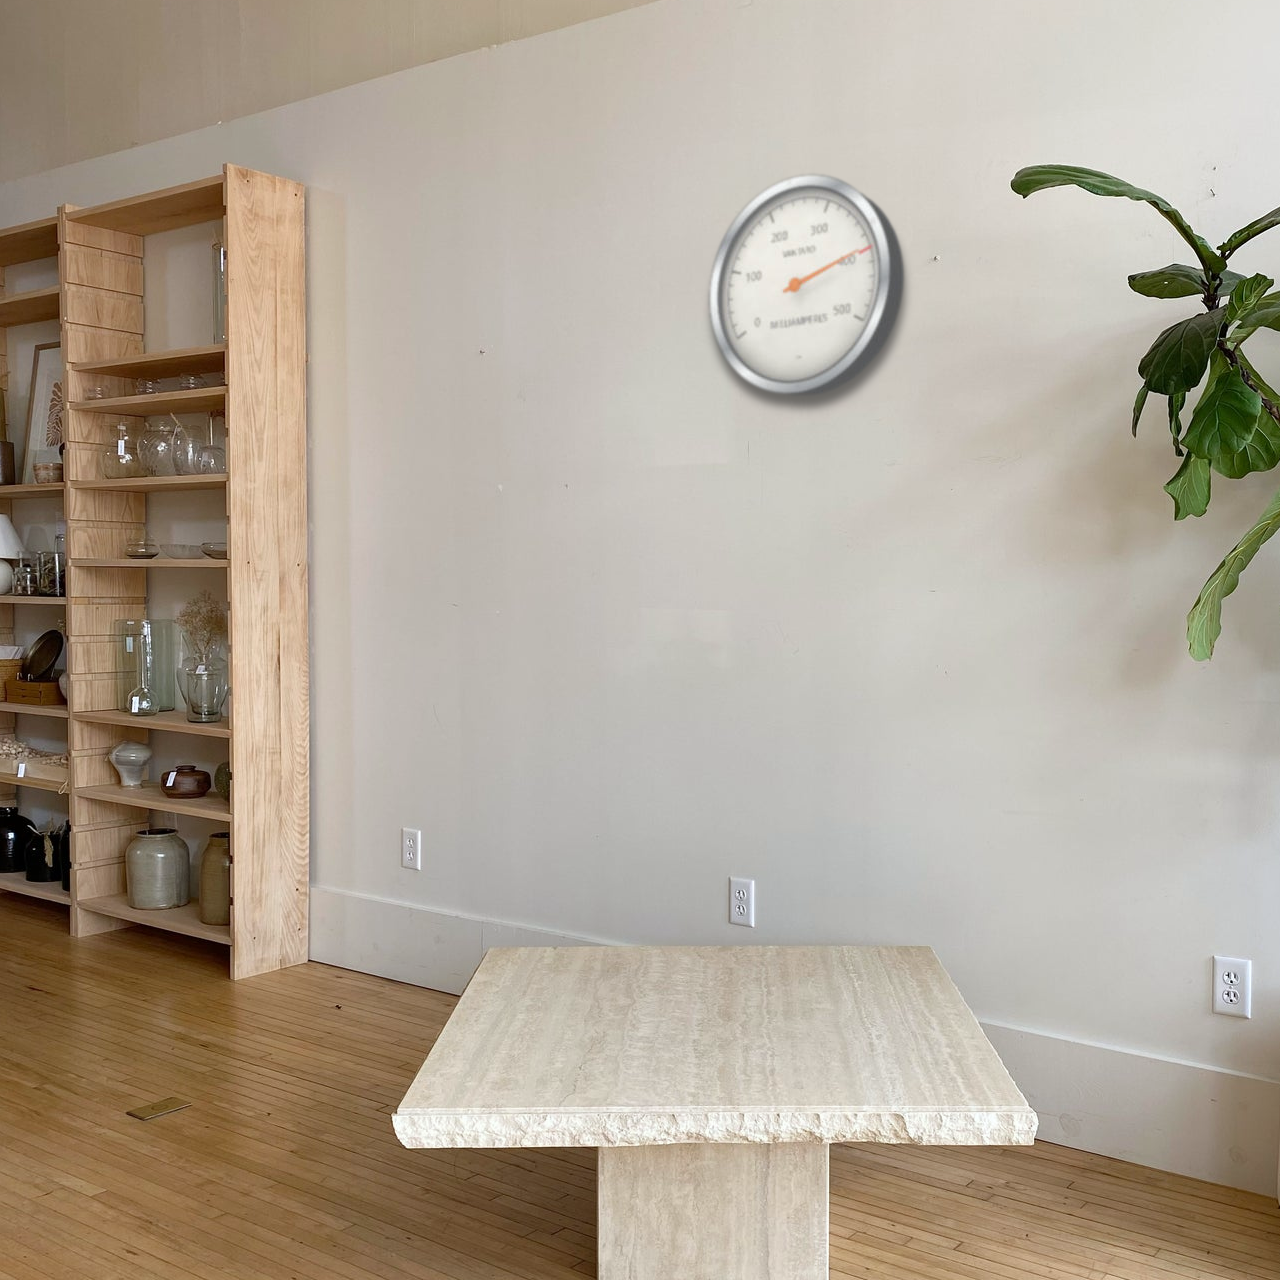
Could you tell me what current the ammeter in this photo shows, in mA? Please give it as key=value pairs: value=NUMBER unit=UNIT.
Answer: value=400 unit=mA
